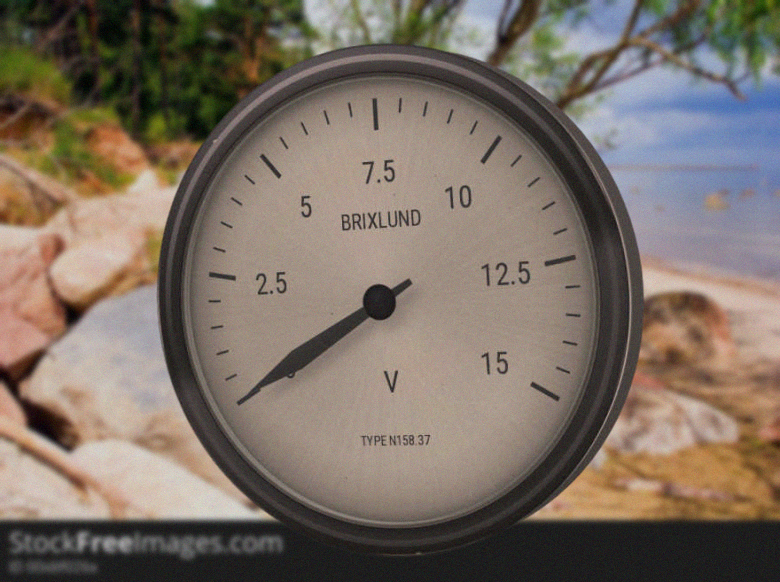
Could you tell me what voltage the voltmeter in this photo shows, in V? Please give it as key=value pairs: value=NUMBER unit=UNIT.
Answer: value=0 unit=V
